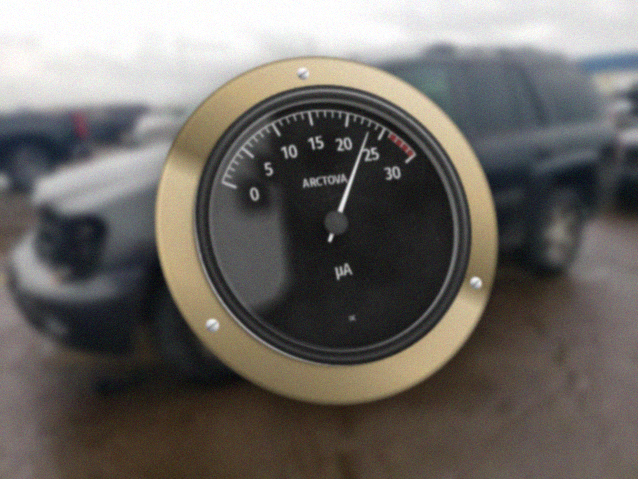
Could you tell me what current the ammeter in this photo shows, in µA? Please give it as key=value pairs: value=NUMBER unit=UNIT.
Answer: value=23 unit=µA
